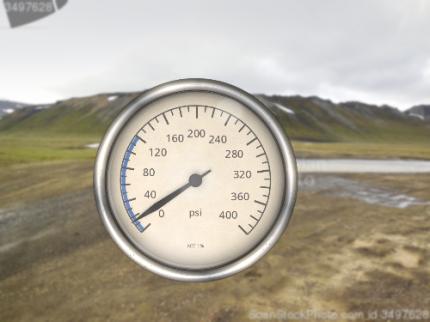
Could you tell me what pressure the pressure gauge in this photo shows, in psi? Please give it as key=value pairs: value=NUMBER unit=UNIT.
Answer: value=15 unit=psi
